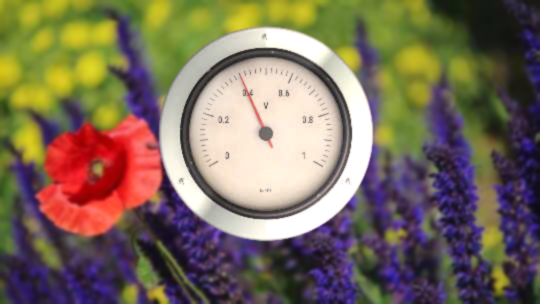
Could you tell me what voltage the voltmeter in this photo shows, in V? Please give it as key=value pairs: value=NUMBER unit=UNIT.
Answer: value=0.4 unit=V
